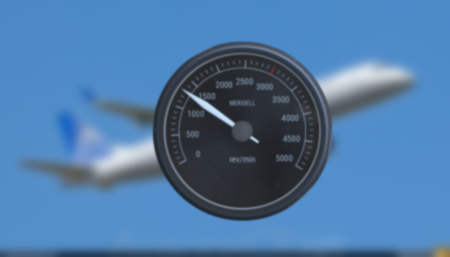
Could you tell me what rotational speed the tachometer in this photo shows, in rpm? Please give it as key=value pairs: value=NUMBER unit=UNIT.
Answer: value=1300 unit=rpm
